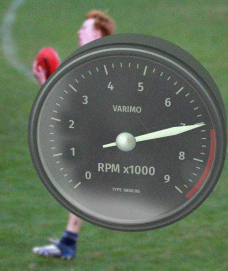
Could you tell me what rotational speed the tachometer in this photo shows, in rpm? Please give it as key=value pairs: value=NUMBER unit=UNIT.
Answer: value=7000 unit=rpm
